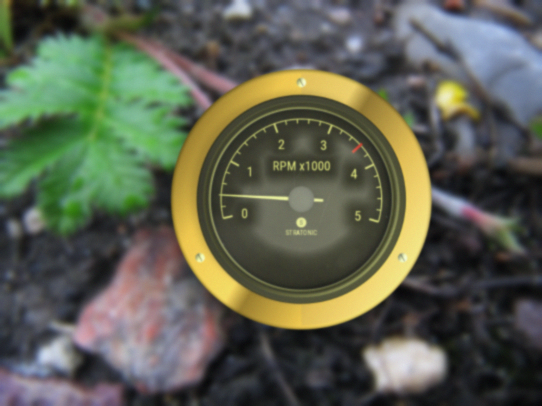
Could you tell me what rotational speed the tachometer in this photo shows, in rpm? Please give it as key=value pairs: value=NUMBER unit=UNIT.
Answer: value=400 unit=rpm
